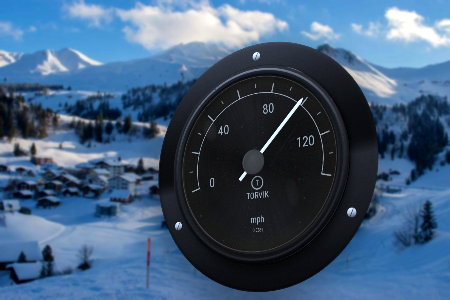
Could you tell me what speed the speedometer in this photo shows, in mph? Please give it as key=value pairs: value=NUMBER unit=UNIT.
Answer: value=100 unit=mph
